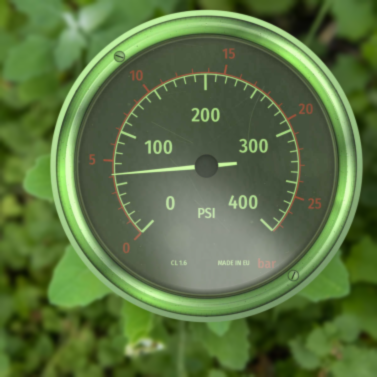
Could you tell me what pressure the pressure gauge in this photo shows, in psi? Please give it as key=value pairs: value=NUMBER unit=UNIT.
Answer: value=60 unit=psi
